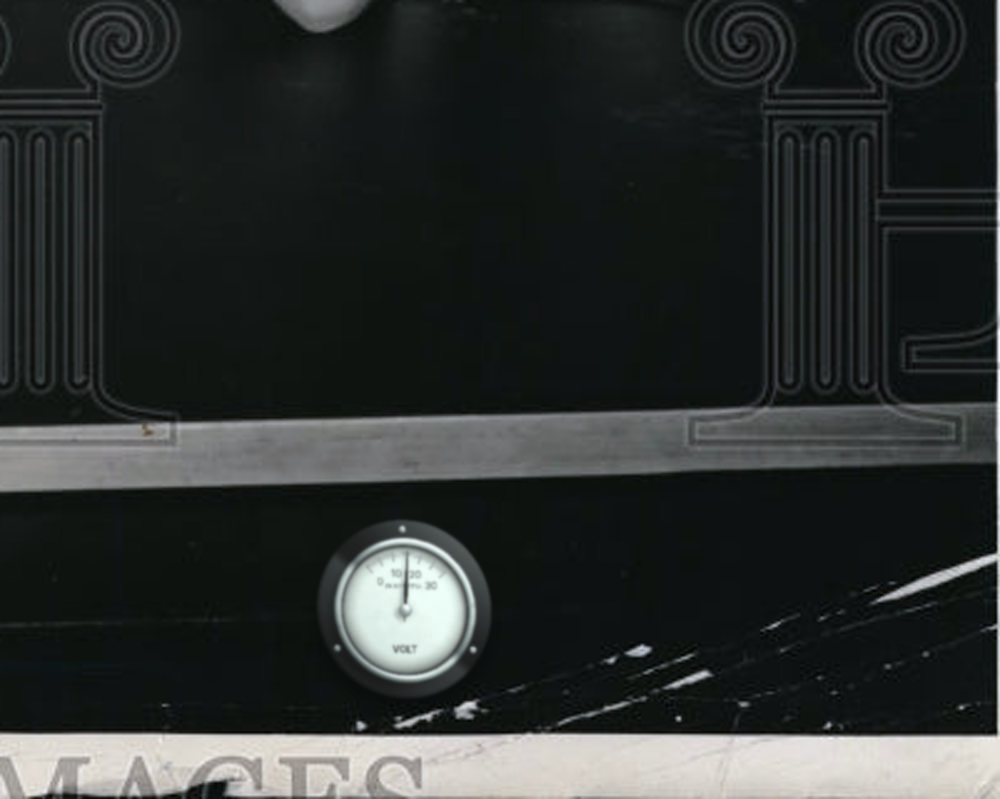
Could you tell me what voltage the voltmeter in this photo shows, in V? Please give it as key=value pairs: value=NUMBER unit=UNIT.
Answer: value=15 unit=V
